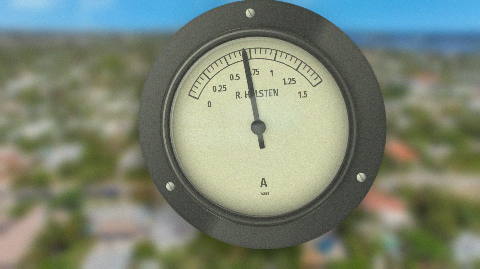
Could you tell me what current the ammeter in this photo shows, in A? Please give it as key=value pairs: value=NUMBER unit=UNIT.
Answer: value=0.7 unit=A
